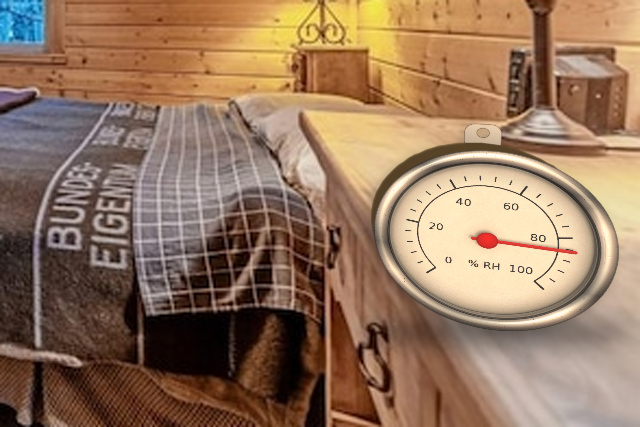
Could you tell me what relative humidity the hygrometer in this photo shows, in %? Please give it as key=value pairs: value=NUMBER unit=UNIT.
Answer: value=84 unit=%
